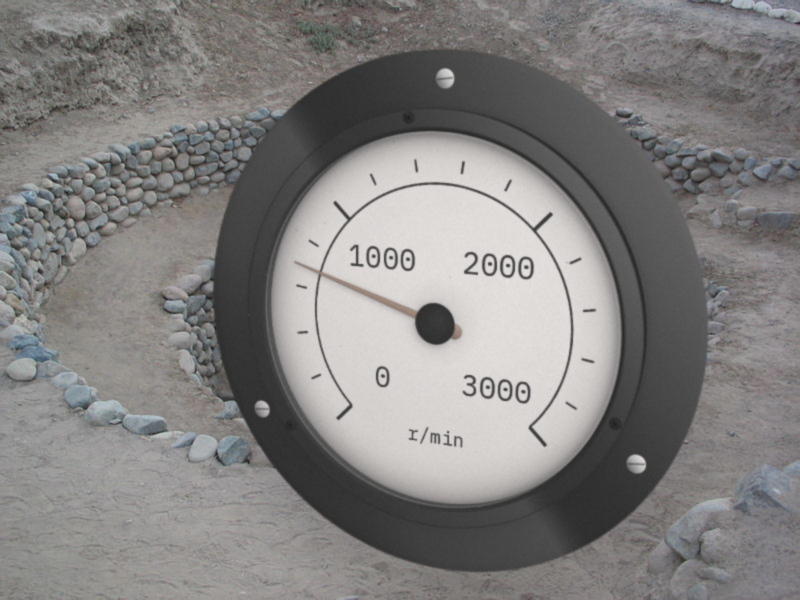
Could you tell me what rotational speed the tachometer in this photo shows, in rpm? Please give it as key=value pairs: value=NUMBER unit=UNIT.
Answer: value=700 unit=rpm
